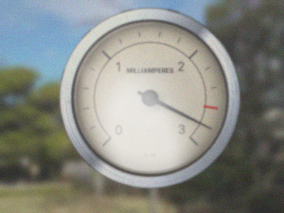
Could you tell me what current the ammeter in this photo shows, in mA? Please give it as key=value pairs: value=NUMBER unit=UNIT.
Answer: value=2.8 unit=mA
